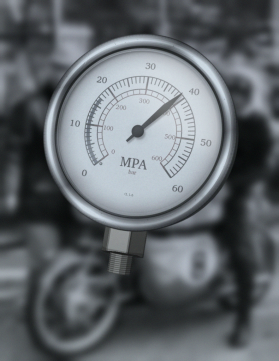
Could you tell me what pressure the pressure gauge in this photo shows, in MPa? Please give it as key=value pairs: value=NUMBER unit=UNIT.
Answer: value=39 unit=MPa
